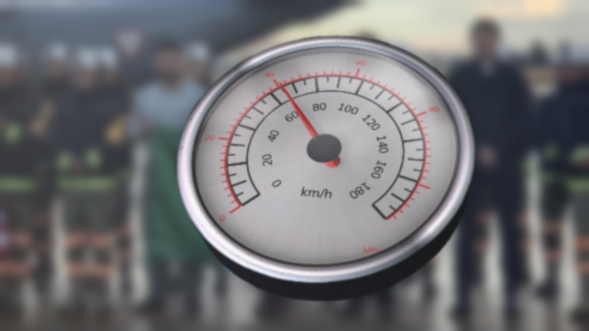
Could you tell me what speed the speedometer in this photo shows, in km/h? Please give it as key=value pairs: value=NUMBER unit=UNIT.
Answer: value=65 unit=km/h
